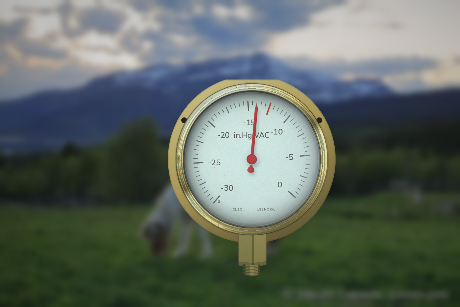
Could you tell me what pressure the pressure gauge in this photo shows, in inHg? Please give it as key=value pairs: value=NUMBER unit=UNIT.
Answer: value=-14 unit=inHg
